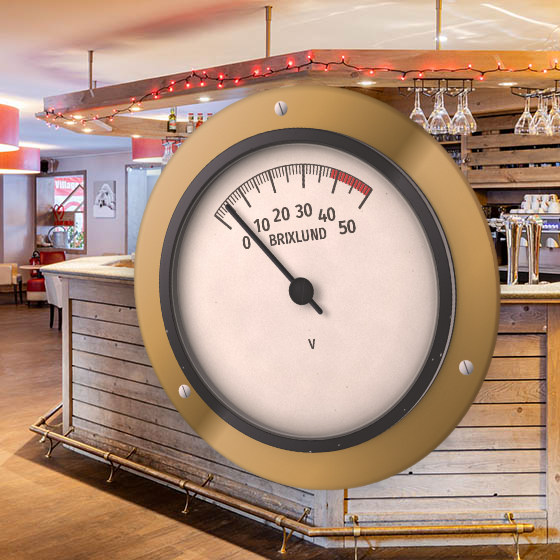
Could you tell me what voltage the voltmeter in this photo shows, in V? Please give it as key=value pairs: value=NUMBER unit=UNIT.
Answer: value=5 unit=V
